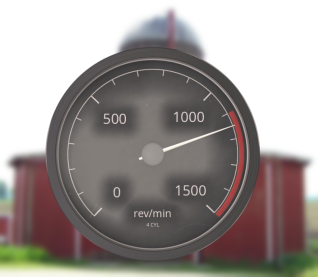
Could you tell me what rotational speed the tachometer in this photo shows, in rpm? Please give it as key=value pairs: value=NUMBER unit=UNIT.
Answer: value=1150 unit=rpm
